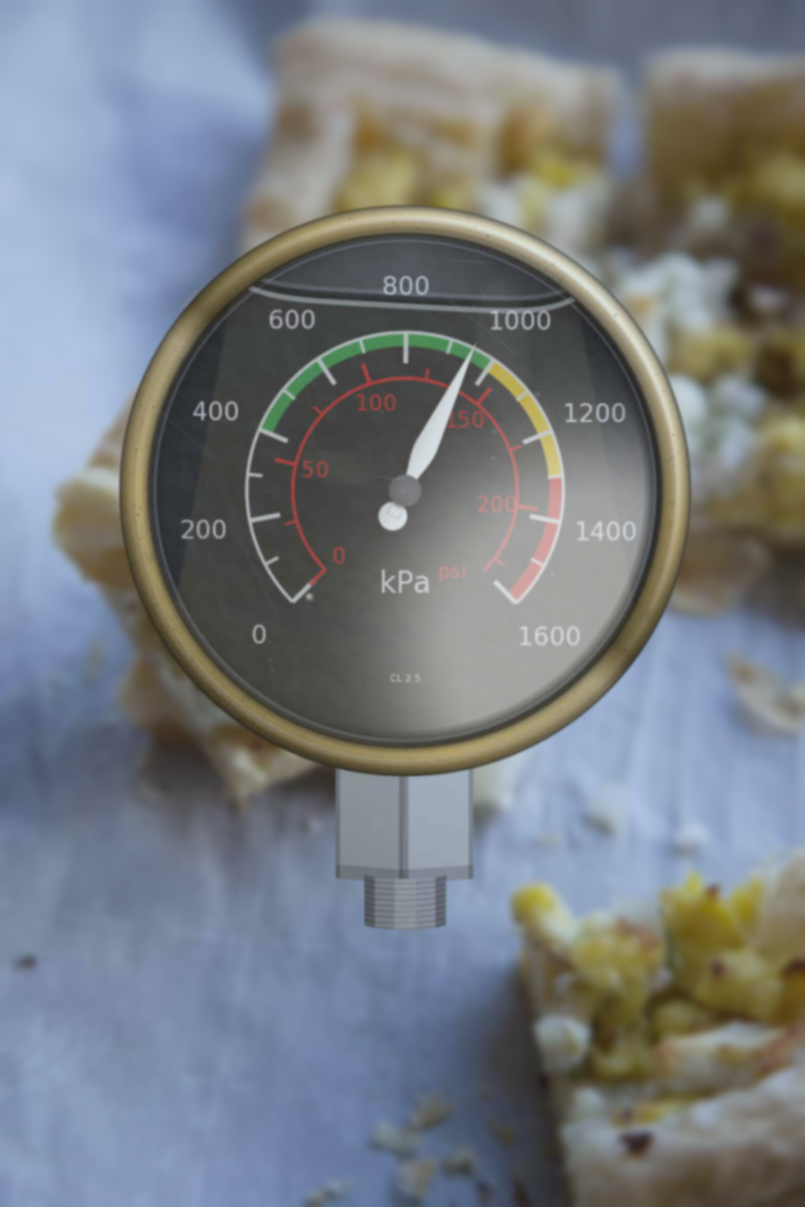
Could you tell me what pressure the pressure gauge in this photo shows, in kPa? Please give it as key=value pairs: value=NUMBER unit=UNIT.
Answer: value=950 unit=kPa
